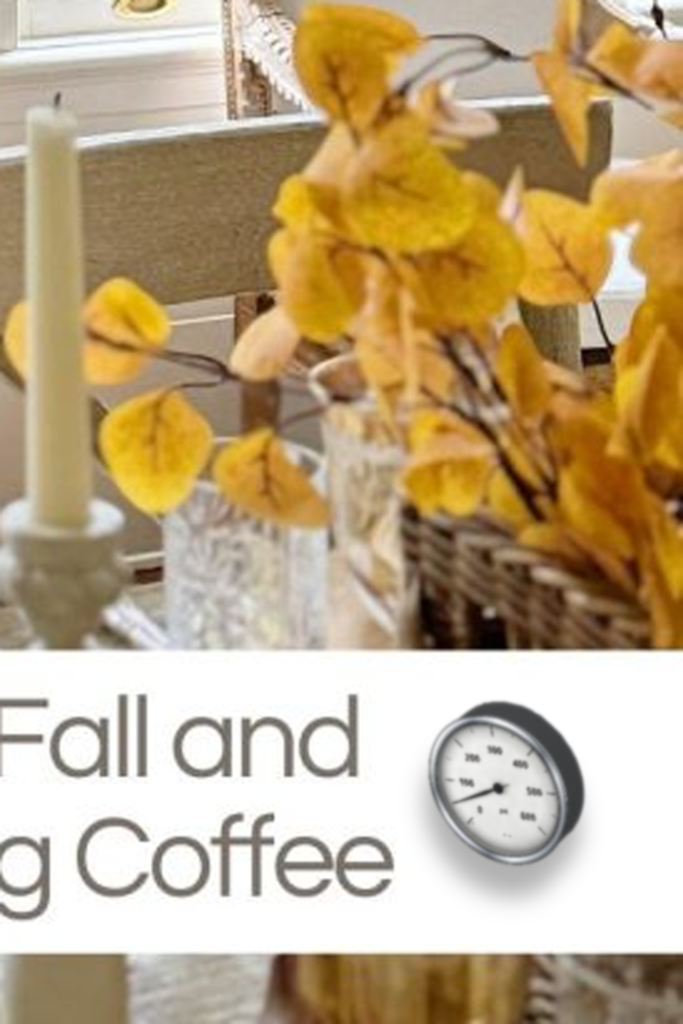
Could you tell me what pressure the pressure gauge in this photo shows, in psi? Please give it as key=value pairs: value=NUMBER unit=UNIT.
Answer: value=50 unit=psi
